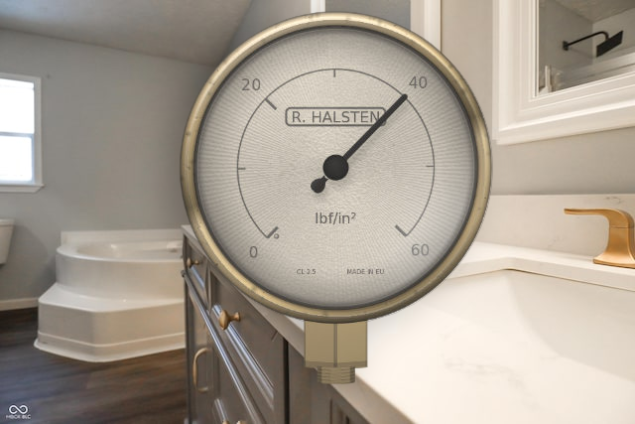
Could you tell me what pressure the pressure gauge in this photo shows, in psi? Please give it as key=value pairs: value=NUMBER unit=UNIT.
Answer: value=40 unit=psi
